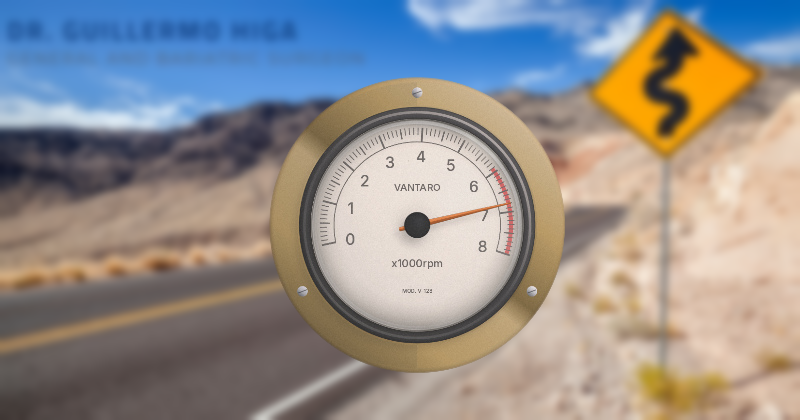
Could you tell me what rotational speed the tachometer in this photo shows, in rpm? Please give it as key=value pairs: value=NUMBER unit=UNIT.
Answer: value=6800 unit=rpm
